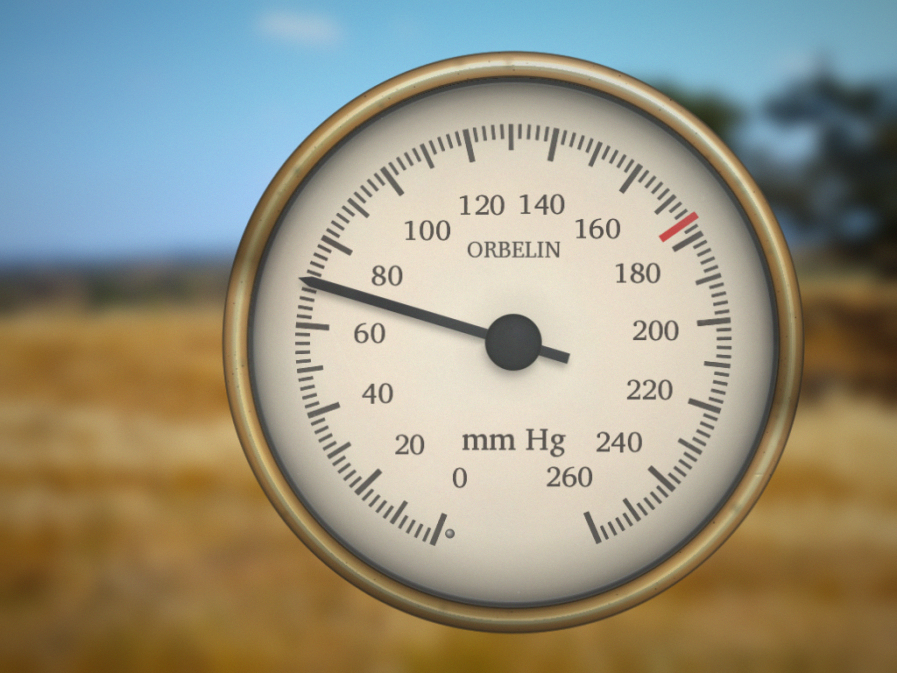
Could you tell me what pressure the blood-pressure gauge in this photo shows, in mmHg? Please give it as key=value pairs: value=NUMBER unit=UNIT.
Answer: value=70 unit=mmHg
